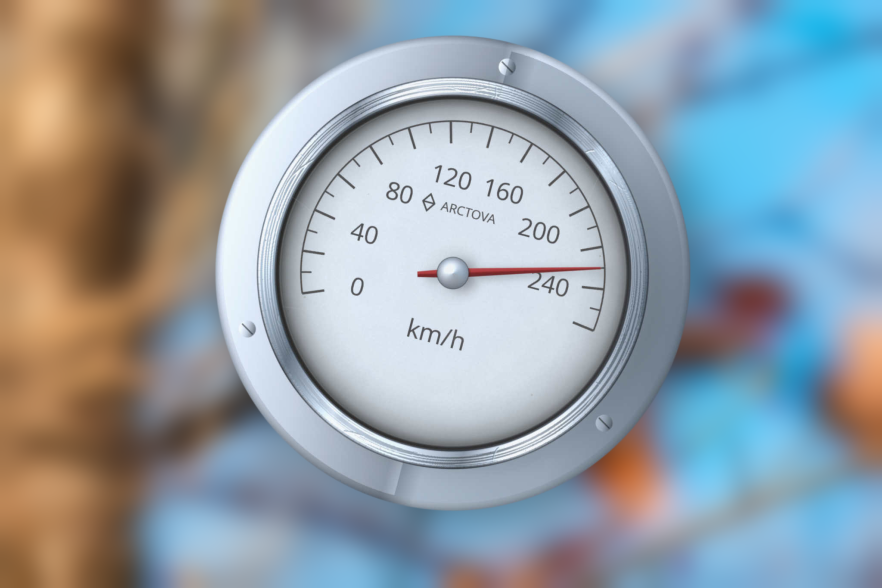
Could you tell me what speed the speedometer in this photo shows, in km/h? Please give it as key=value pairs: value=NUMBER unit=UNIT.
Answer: value=230 unit=km/h
